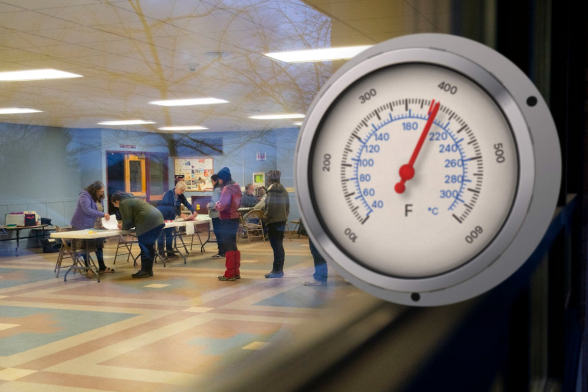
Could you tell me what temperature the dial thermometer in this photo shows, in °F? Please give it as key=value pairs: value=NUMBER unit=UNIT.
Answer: value=400 unit=°F
